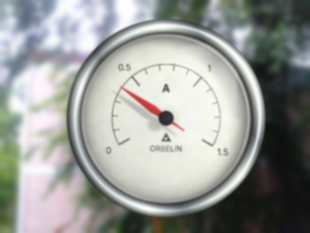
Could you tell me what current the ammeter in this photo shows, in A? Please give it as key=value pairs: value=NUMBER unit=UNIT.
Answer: value=0.4 unit=A
